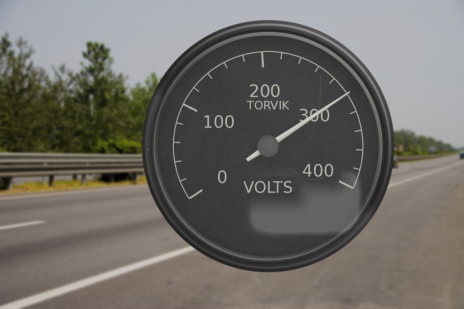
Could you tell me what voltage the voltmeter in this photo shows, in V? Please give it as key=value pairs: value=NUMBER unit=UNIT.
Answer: value=300 unit=V
